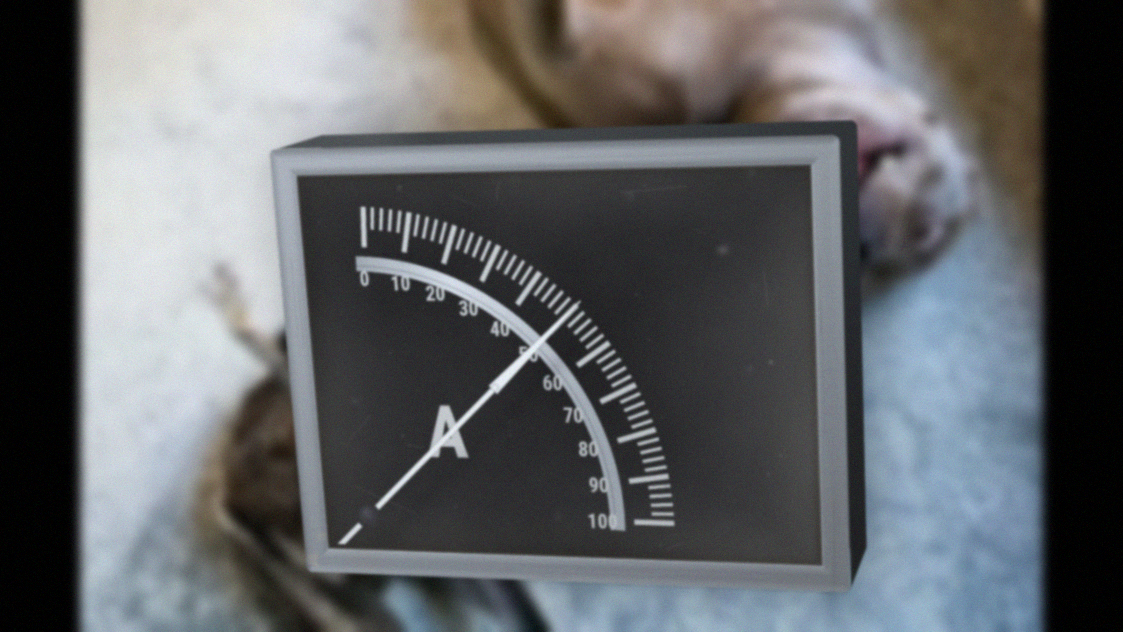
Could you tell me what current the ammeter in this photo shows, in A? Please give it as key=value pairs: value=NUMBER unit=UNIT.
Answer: value=50 unit=A
